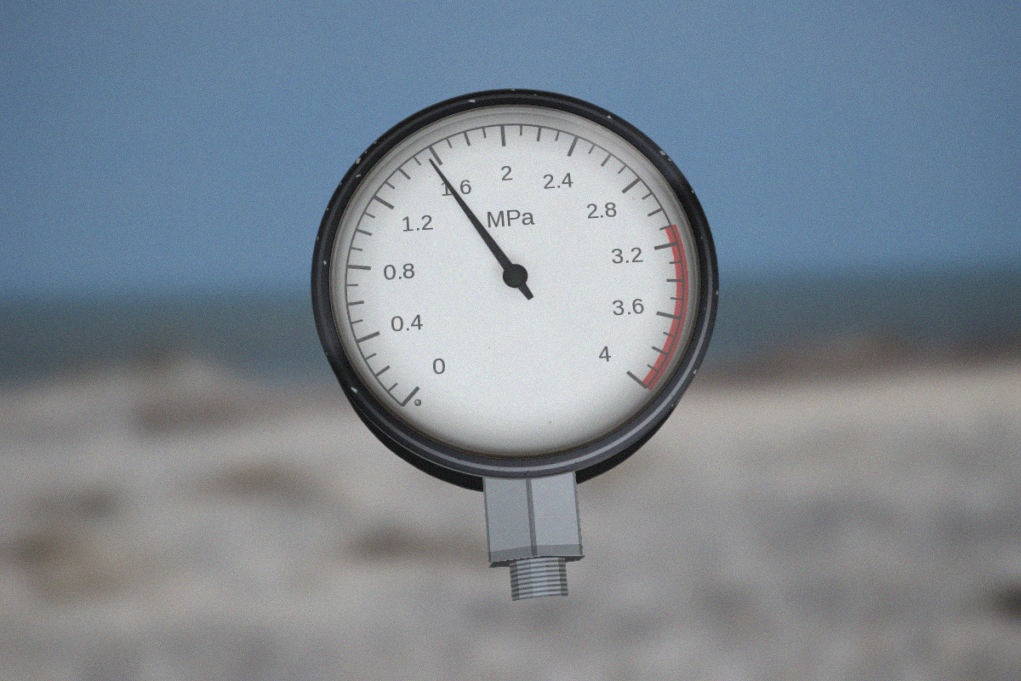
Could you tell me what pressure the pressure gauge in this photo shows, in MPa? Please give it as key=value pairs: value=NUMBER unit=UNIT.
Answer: value=1.55 unit=MPa
